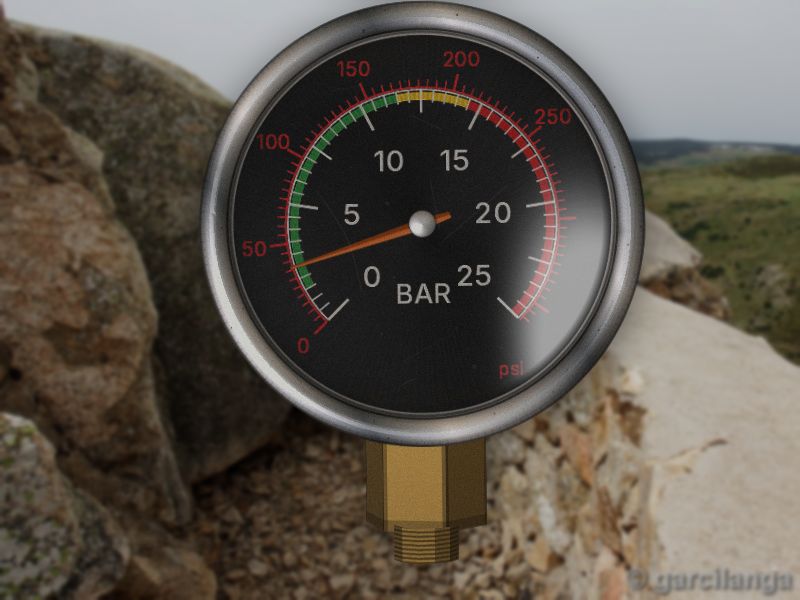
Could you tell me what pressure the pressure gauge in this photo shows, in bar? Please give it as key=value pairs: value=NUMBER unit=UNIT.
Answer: value=2.5 unit=bar
